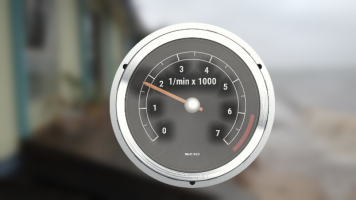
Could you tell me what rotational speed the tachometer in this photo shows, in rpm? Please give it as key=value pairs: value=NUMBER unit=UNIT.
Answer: value=1750 unit=rpm
